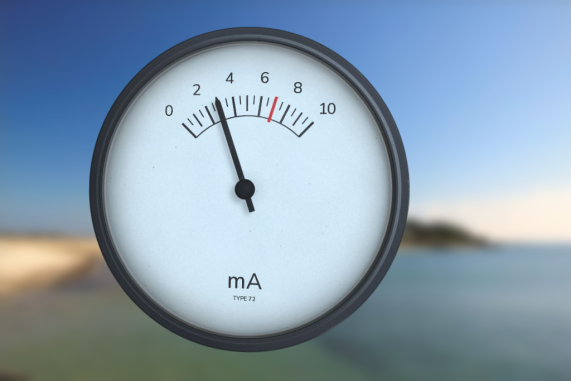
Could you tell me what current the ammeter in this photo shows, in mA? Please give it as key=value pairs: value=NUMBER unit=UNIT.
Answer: value=3 unit=mA
